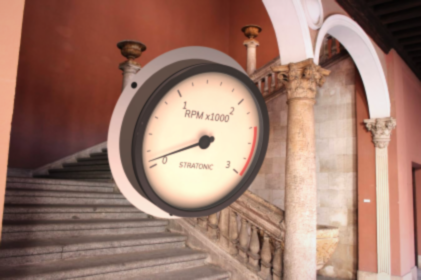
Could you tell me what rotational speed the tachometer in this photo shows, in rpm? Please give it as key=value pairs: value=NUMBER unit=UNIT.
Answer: value=100 unit=rpm
